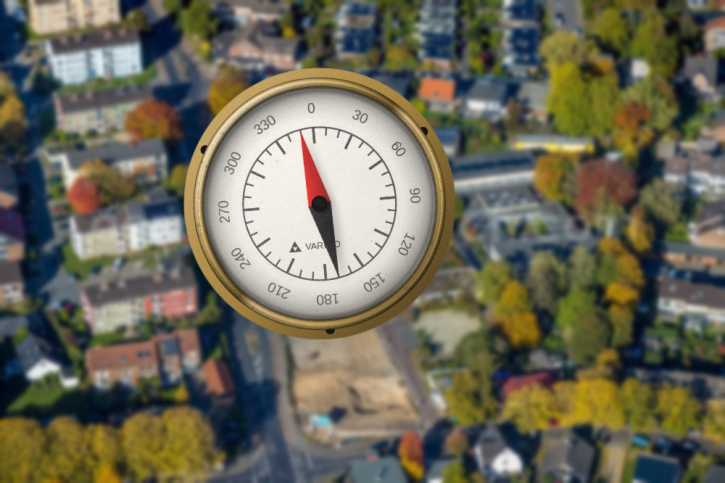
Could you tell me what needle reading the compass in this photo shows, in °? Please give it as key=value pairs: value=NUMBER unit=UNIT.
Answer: value=350 unit=°
